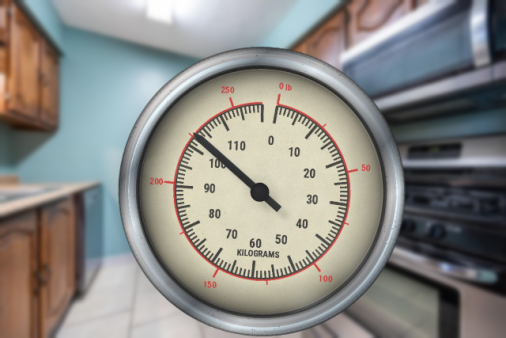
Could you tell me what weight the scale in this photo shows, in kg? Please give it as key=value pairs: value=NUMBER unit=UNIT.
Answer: value=103 unit=kg
